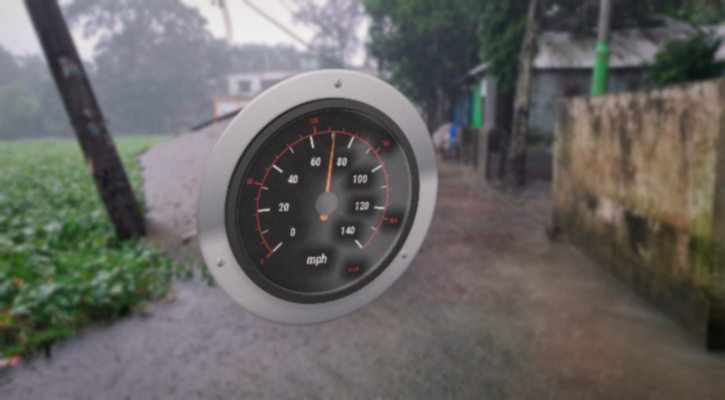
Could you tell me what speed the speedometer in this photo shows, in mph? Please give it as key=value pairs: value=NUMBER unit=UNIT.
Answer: value=70 unit=mph
